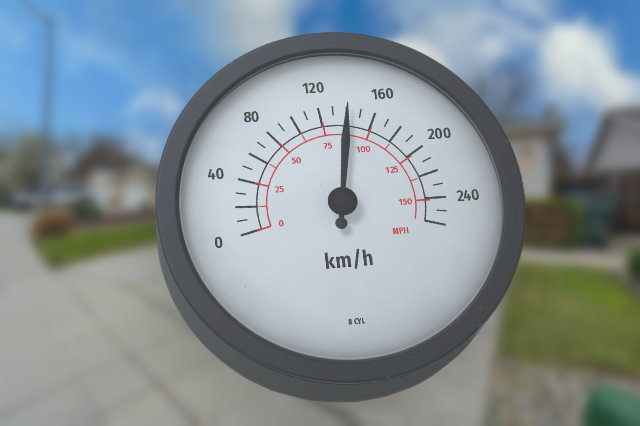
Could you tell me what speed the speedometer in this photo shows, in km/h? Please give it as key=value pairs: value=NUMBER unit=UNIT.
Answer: value=140 unit=km/h
